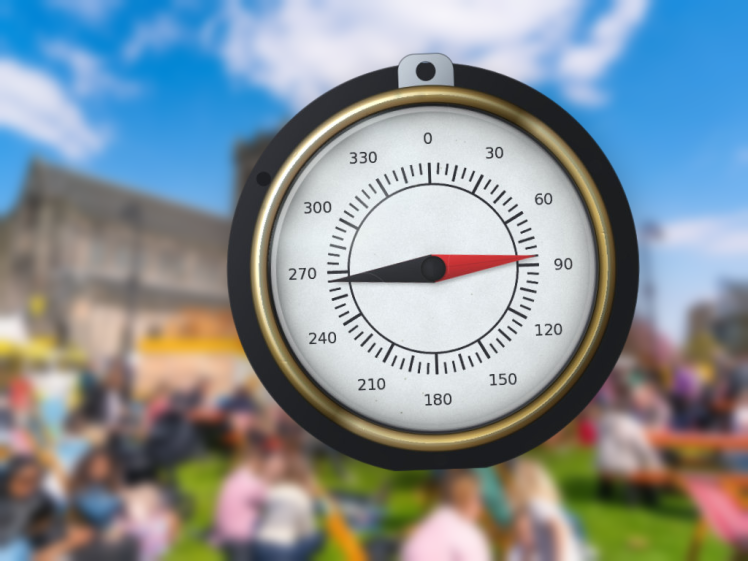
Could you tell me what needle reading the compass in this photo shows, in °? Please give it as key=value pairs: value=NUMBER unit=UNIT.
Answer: value=85 unit=°
